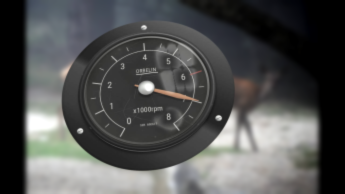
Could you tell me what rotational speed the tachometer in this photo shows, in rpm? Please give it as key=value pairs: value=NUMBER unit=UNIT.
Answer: value=7000 unit=rpm
